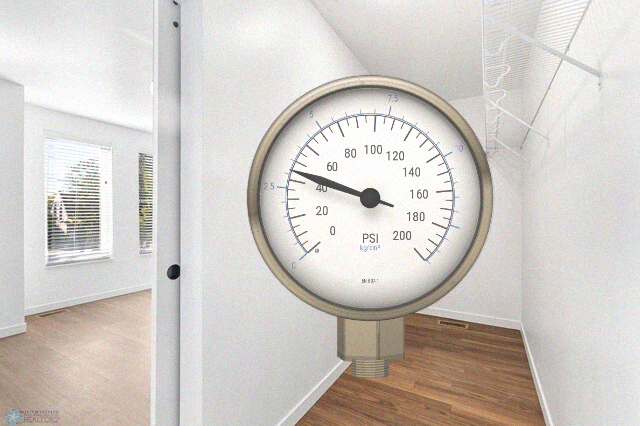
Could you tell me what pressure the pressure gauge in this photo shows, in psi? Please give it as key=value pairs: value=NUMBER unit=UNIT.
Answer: value=45 unit=psi
